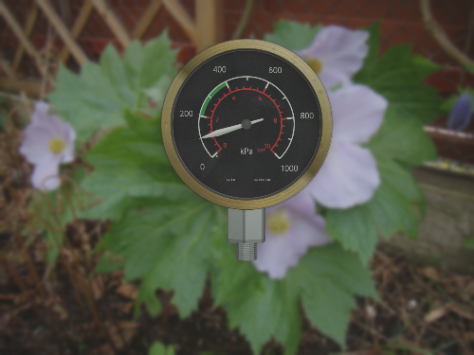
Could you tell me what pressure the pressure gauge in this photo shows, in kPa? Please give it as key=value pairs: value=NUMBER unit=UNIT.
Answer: value=100 unit=kPa
